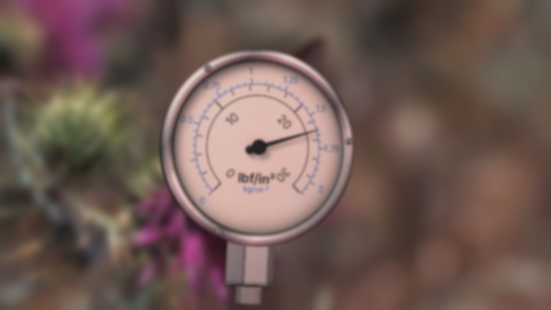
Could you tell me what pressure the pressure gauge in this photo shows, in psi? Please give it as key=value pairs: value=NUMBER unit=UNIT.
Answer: value=23 unit=psi
